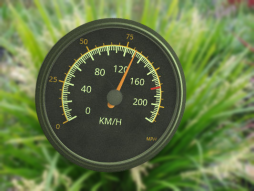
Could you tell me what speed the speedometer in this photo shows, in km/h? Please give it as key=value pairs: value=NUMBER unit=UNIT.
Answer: value=130 unit=km/h
